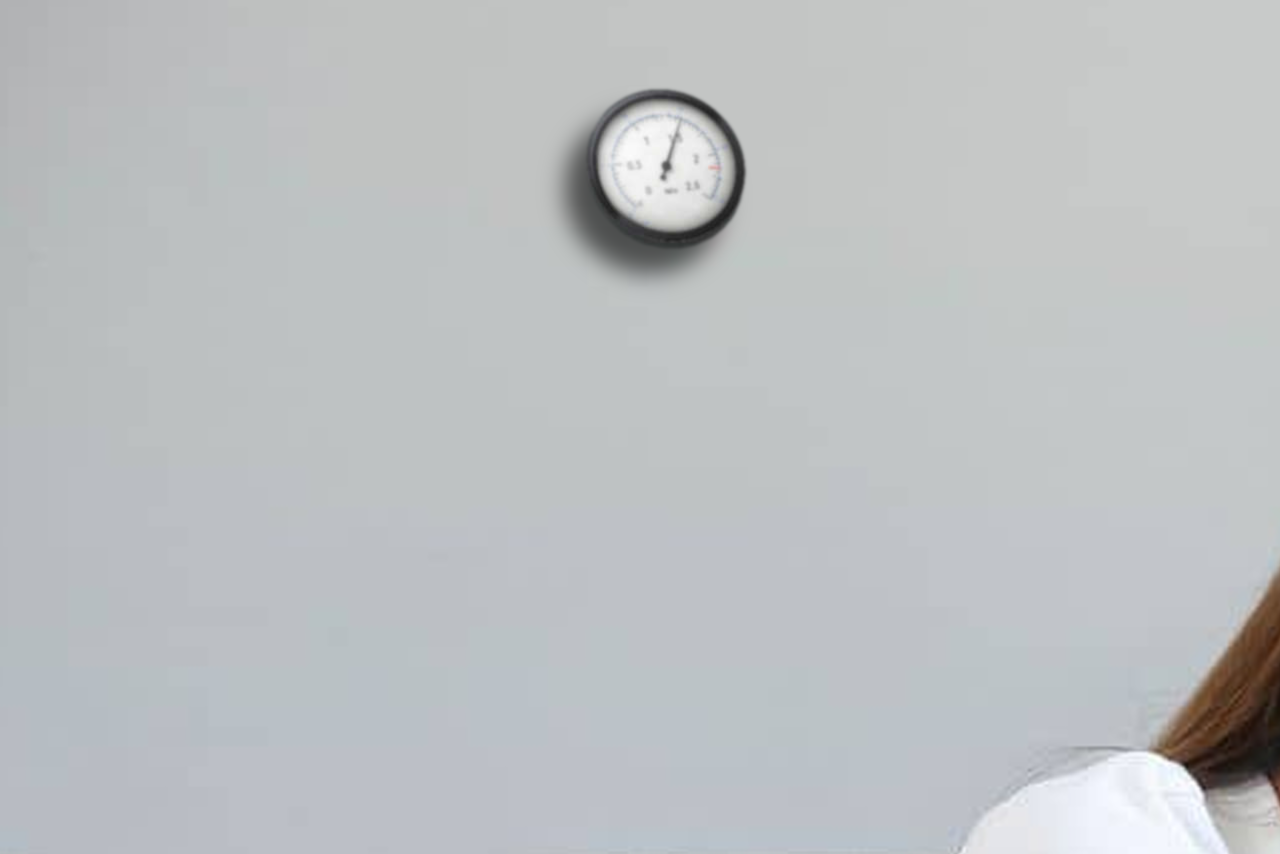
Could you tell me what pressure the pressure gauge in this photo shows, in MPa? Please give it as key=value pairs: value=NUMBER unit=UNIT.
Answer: value=1.5 unit=MPa
